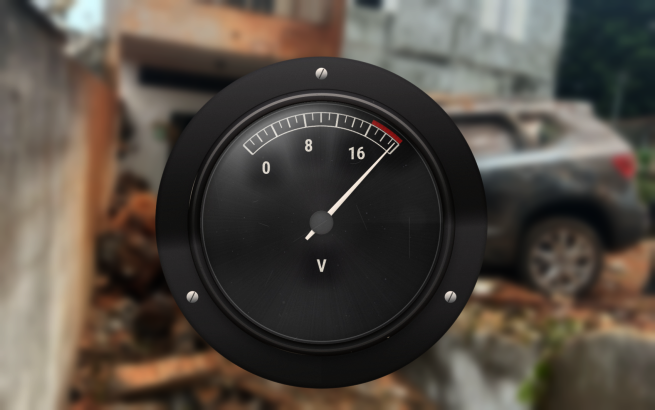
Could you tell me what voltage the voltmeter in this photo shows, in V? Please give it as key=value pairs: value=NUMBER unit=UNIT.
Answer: value=19.5 unit=V
